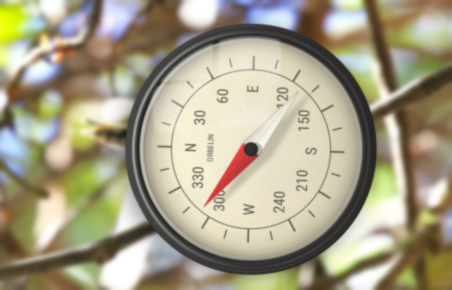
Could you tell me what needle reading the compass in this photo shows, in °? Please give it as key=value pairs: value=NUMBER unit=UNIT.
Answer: value=307.5 unit=°
